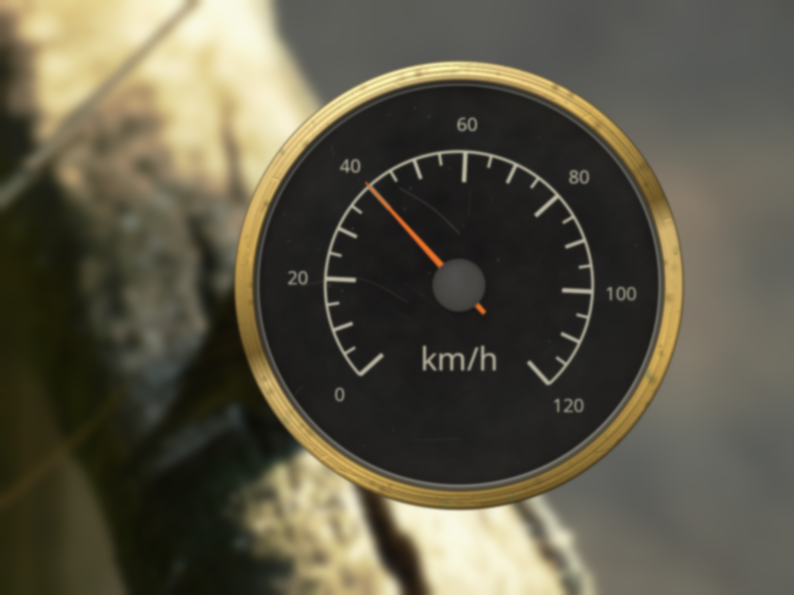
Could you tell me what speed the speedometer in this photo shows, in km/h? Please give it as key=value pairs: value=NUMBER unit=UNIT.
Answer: value=40 unit=km/h
